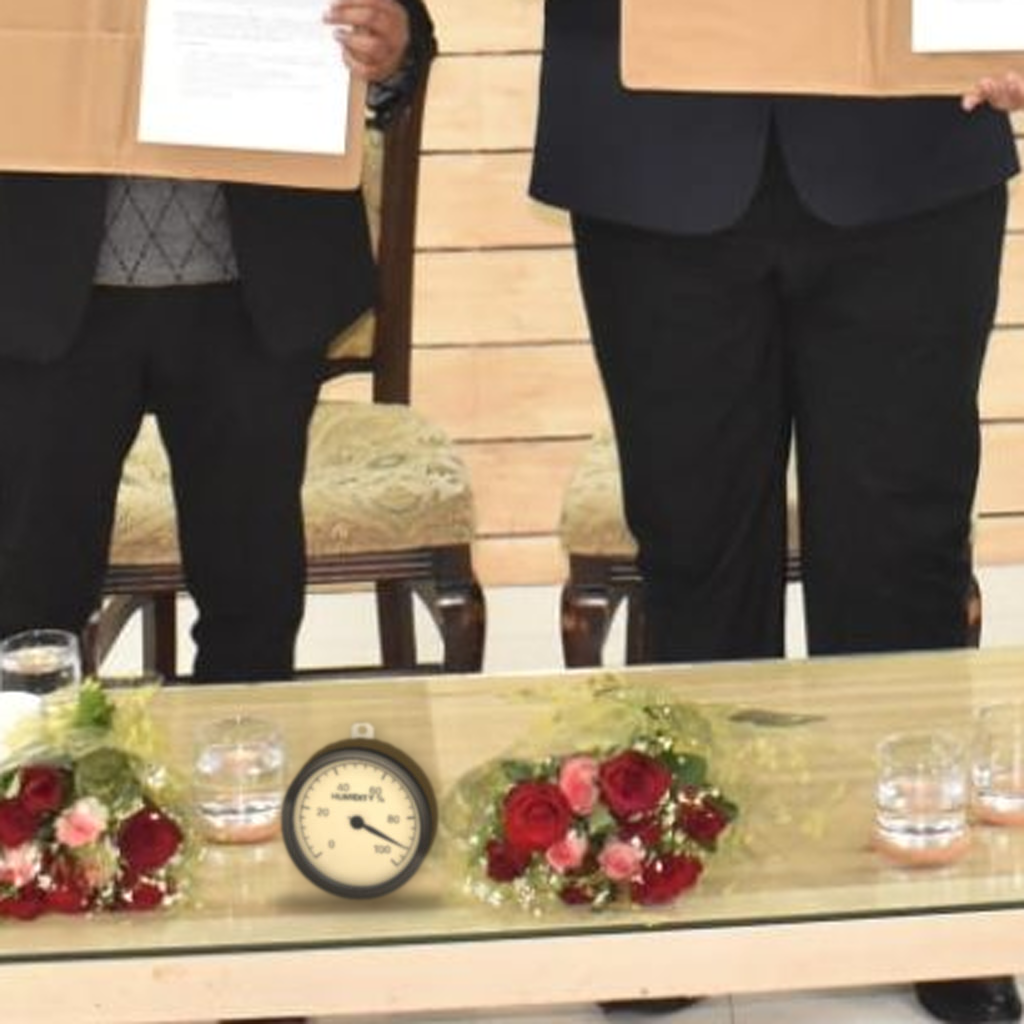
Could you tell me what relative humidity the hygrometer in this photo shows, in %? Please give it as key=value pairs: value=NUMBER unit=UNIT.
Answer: value=92 unit=%
